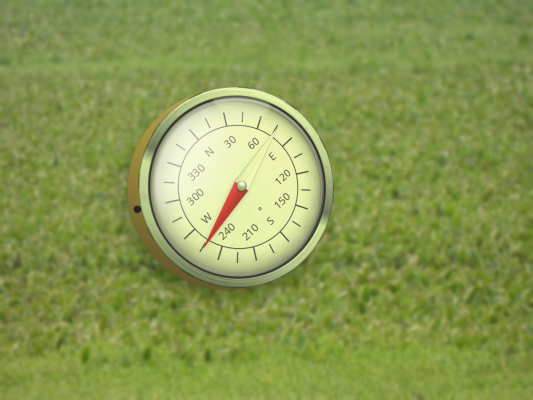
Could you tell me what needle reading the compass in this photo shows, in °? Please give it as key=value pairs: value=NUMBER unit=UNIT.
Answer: value=255 unit=°
